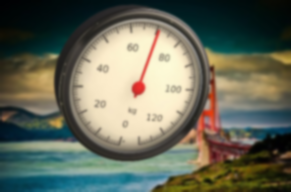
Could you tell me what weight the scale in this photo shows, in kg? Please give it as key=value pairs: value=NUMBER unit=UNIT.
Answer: value=70 unit=kg
